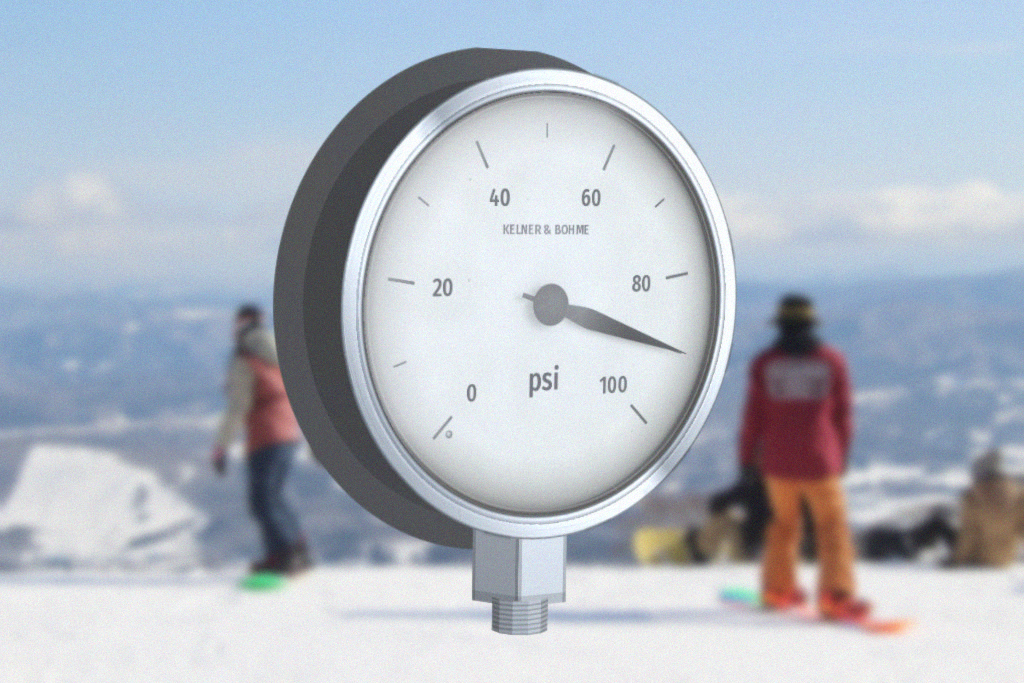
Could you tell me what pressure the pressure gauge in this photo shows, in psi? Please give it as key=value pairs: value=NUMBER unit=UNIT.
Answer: value=90 unit=psi
